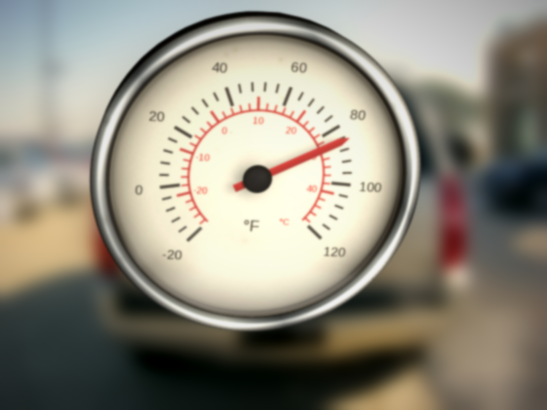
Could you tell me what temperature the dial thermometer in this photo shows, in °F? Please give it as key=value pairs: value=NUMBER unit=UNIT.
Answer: value=84 unit=°F
